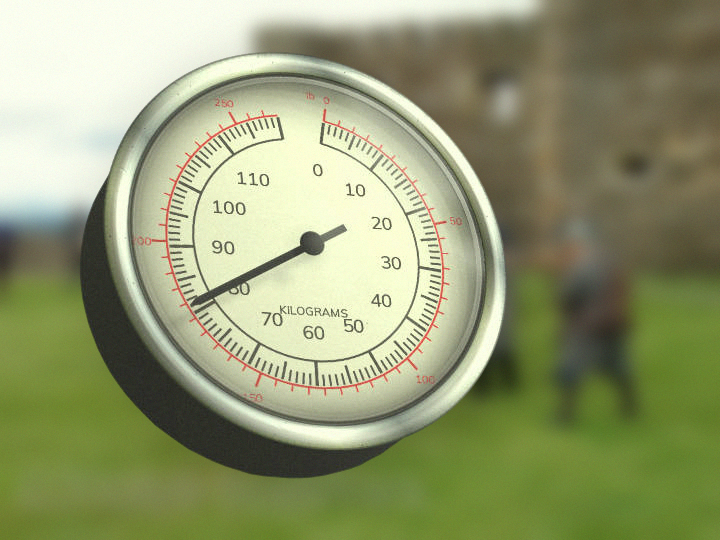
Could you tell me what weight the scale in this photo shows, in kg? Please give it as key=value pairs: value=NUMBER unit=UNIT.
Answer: value=81 unit=kg
